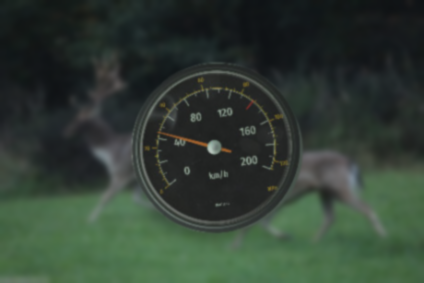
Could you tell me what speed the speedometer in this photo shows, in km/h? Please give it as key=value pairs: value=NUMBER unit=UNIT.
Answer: value=45 unit=km/h
